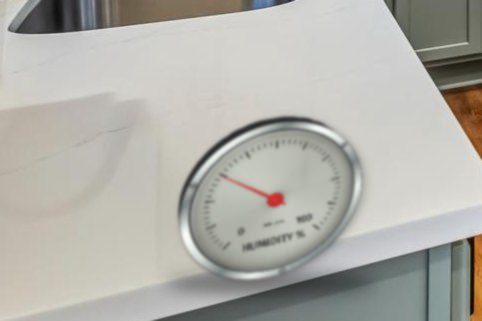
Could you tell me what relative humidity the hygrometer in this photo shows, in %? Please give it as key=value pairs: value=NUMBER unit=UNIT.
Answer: value=30 unit=%
